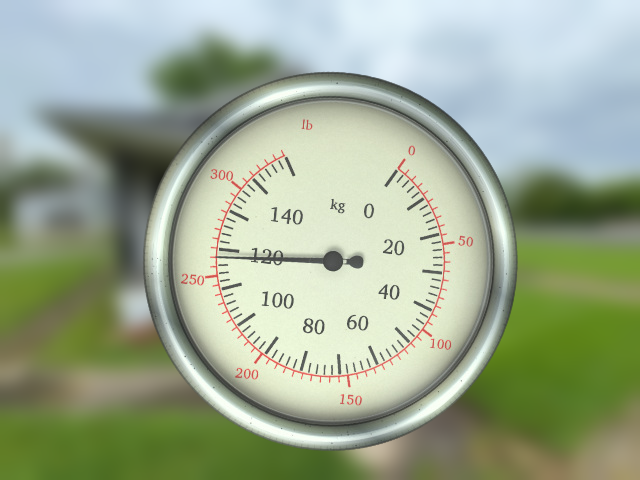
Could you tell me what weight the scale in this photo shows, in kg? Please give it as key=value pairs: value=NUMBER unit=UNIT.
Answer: value=118 unit=kg
